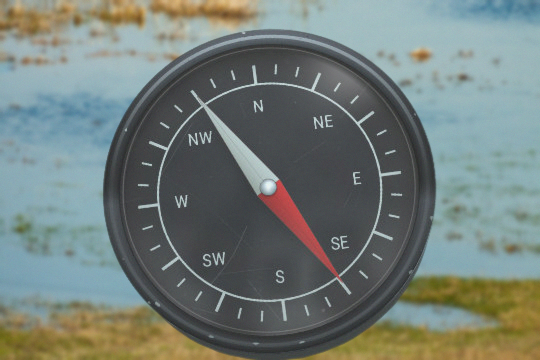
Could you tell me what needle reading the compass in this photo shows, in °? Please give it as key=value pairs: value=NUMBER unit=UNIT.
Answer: value=150 unit=°
